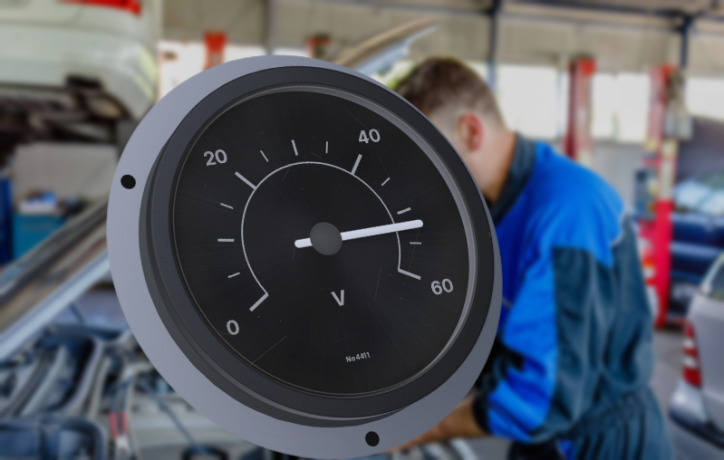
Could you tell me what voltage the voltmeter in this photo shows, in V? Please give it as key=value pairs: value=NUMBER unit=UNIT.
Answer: value=52.5 unit=V
